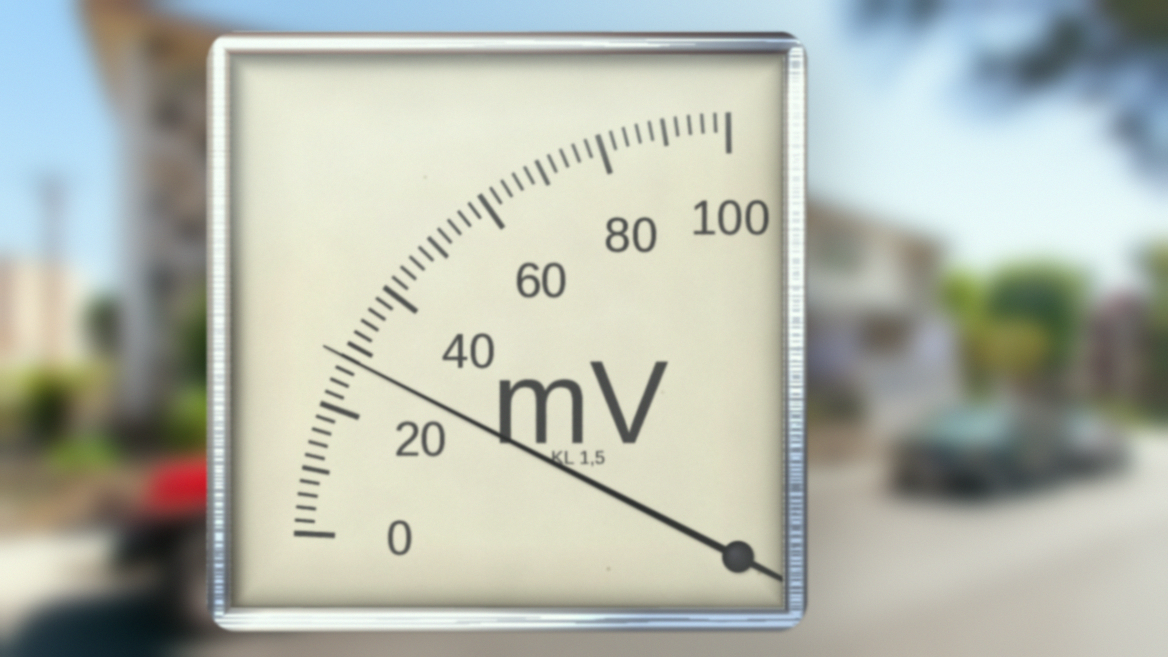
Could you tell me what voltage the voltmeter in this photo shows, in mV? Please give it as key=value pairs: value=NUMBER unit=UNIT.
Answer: value=28 unit=mV
